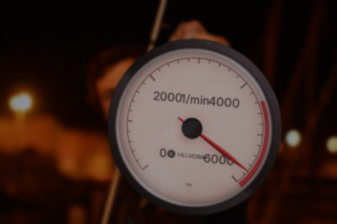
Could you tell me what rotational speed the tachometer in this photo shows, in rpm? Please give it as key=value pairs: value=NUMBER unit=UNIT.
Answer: value=5700 unit=rpm
